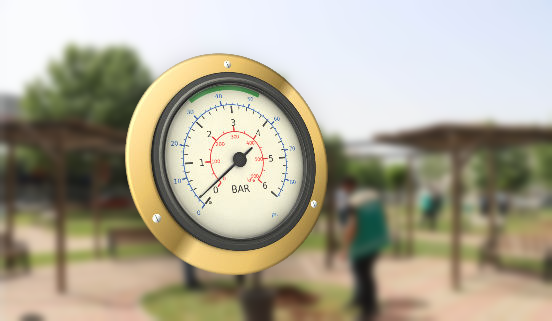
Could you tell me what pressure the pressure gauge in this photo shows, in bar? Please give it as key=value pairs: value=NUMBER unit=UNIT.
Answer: value=0.2 unit=bar
